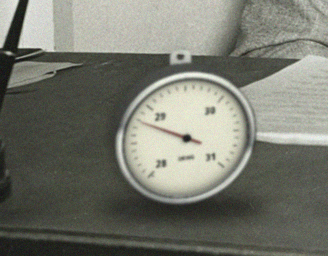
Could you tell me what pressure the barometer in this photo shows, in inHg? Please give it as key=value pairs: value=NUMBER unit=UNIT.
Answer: value=28.8 unit=inHg
